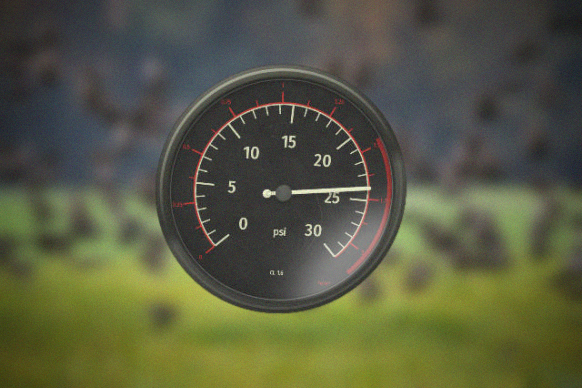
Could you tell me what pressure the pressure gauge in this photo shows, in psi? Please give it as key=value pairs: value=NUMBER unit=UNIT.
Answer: value=24 unit=psi
